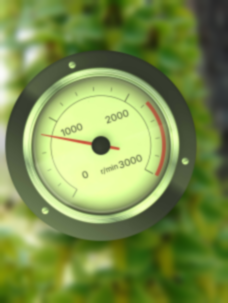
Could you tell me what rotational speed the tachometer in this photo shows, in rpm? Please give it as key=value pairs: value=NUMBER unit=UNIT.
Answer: value=800 unit=rpm
